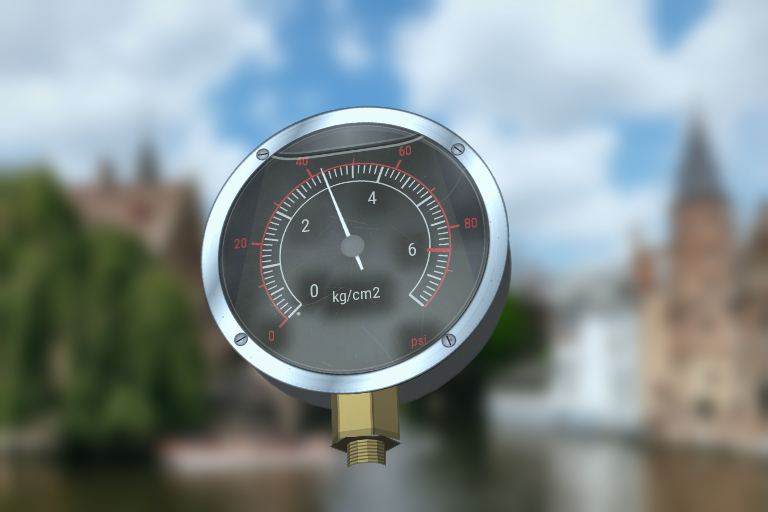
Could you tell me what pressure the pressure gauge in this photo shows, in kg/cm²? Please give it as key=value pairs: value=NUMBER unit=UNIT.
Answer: value=3 unit=kg/cm²
